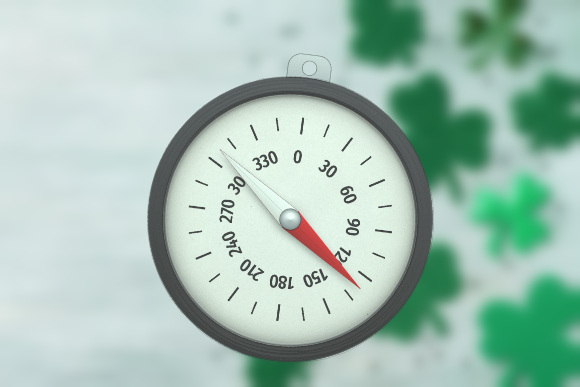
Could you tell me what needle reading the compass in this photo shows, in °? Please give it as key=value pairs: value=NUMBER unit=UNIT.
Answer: value=127.5 unit=°
